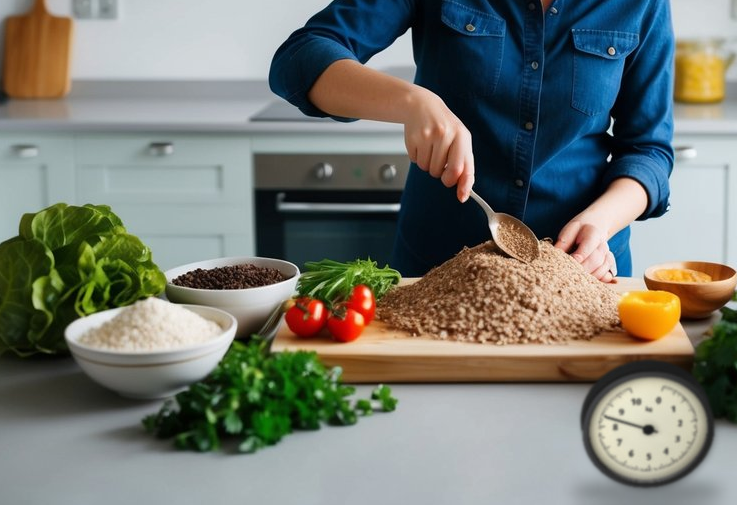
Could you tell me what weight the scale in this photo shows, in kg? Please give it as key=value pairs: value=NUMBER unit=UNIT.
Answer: value=8.5 unit=kg
